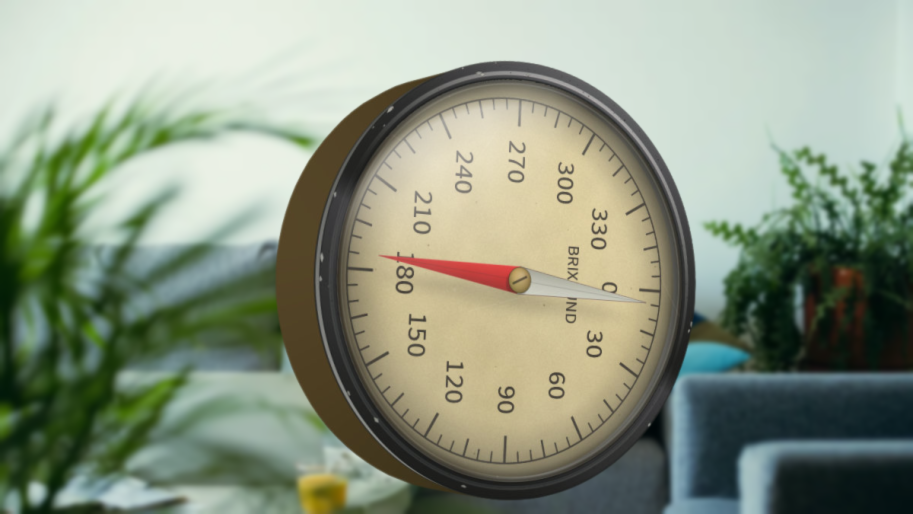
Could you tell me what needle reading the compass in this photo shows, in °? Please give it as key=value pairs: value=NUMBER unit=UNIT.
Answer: value=185 unit=°
